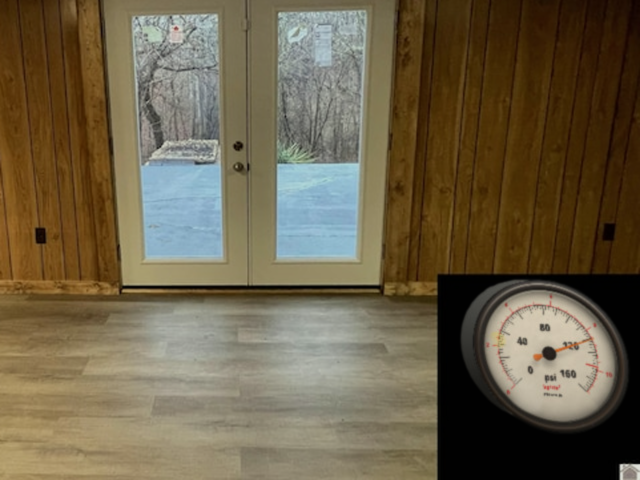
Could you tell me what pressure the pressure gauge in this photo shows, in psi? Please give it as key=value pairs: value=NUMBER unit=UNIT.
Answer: value=120 unit=psi
